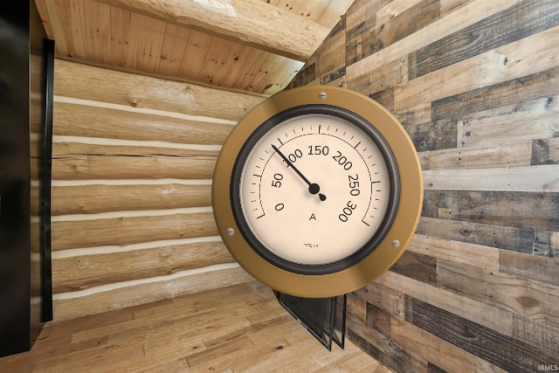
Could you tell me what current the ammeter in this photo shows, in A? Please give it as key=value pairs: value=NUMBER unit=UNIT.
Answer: value=90 unit=A
